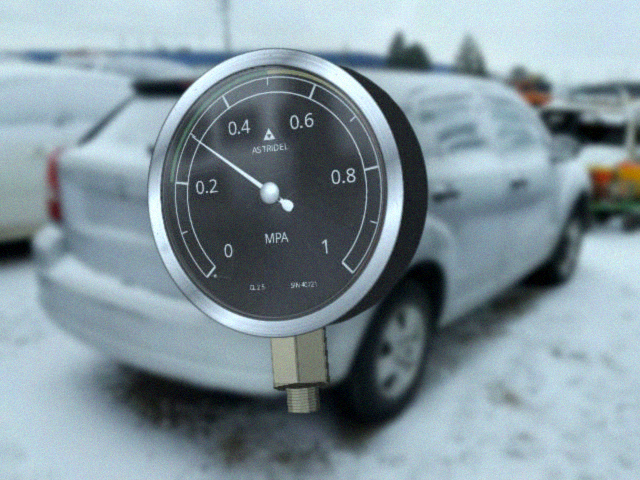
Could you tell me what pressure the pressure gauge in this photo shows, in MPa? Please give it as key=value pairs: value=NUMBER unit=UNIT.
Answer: value=0.3 unit=MPa
